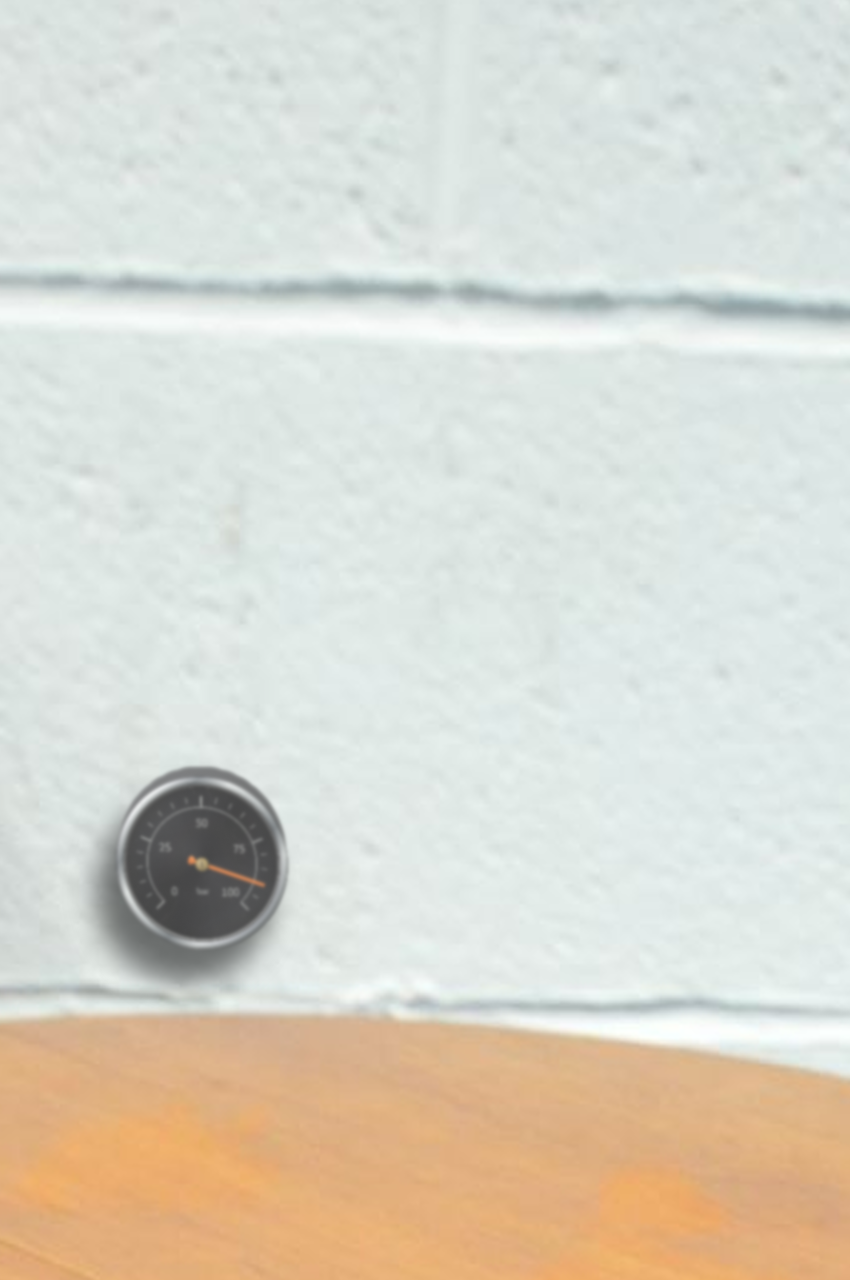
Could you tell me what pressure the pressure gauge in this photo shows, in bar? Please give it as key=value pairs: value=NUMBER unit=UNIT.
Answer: value=90 unit=bar
